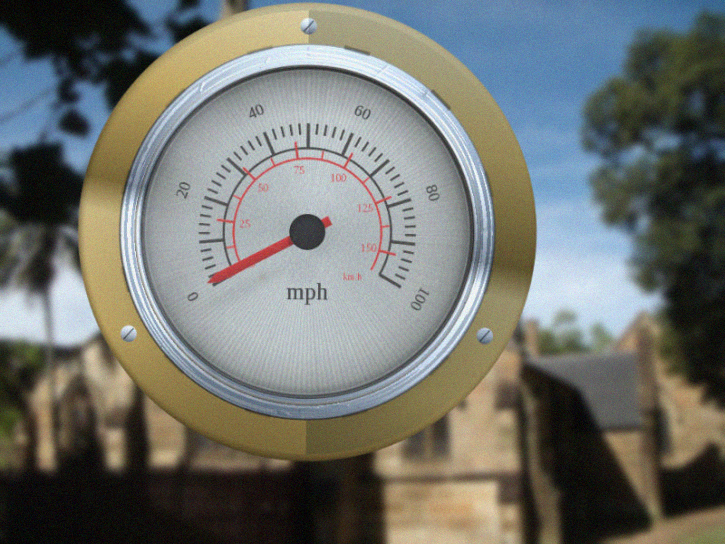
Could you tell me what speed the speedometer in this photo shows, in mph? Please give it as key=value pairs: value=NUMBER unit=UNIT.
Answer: value=1 unit=mph
